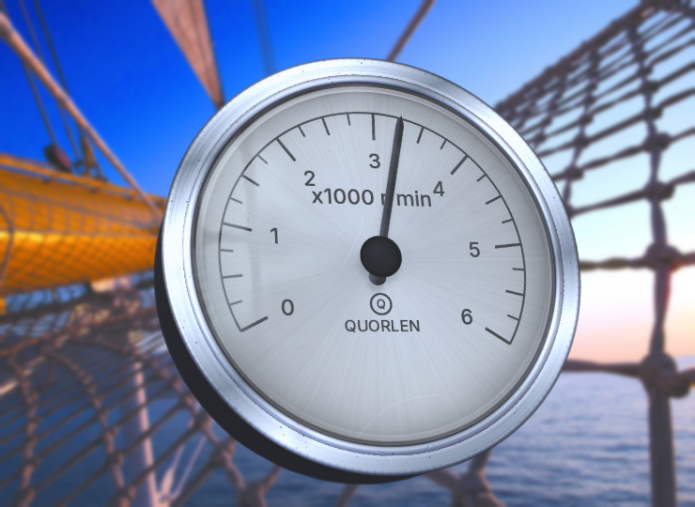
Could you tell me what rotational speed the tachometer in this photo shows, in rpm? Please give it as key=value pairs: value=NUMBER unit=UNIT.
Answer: value=3250 unit=rpm
